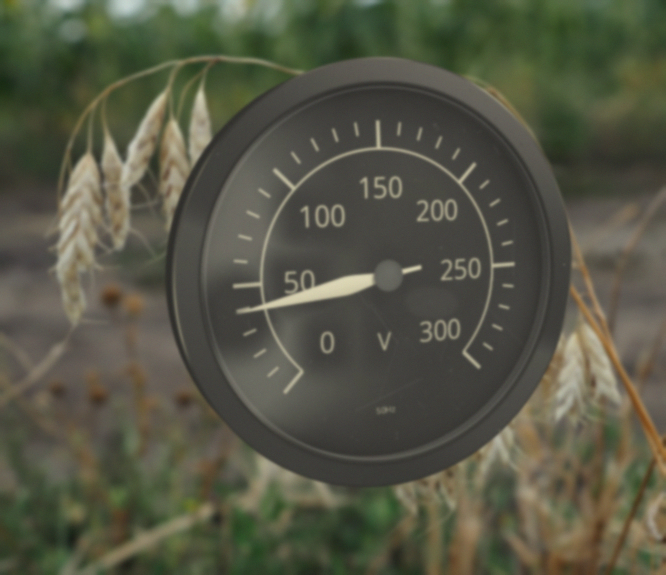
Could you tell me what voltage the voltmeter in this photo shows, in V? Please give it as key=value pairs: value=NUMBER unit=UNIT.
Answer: value=40 unit=V
